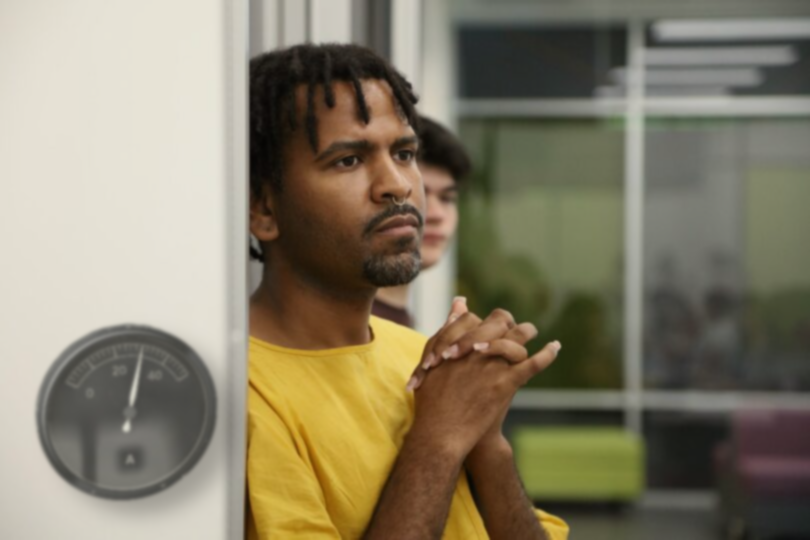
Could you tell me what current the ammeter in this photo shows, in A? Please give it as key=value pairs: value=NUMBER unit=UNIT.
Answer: value=30 unit=A
